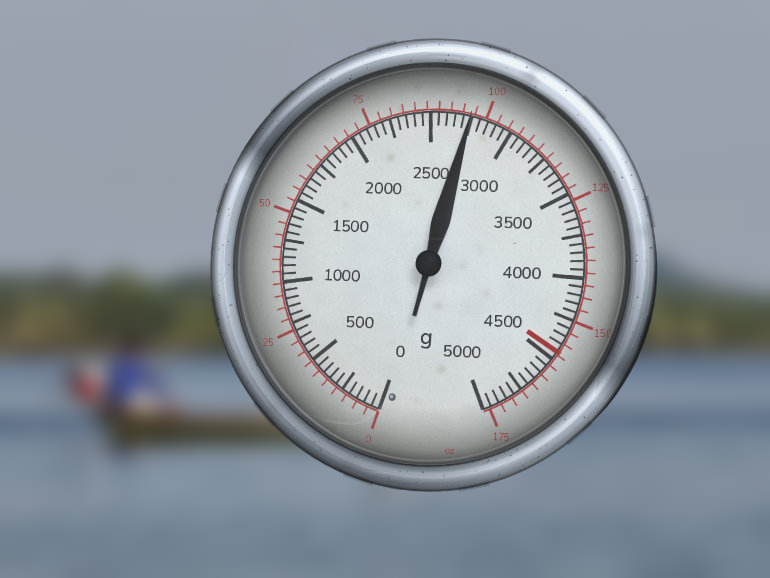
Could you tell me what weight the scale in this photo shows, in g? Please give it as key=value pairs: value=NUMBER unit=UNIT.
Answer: value=2750 unit=g
